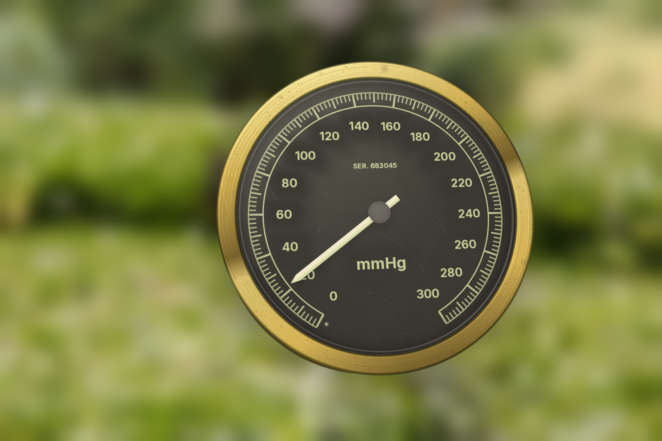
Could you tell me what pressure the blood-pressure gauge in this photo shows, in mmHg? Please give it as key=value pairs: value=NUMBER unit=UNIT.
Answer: value=22 unit=mmHg
